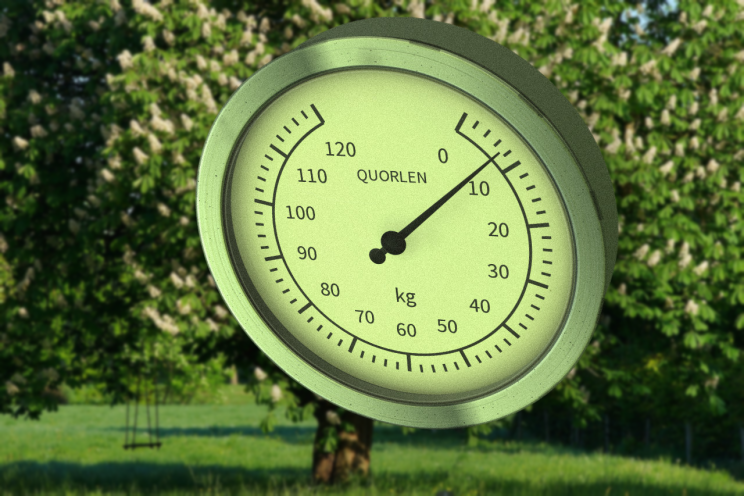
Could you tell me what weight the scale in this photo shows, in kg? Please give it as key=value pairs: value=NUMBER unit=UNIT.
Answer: value=7 unit=kg
